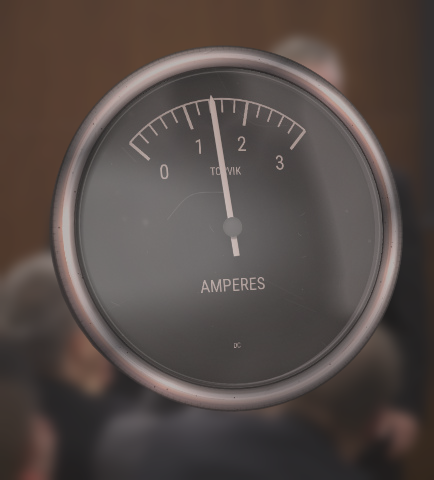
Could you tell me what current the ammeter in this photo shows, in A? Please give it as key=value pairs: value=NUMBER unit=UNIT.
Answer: value=1.4 unit=A
